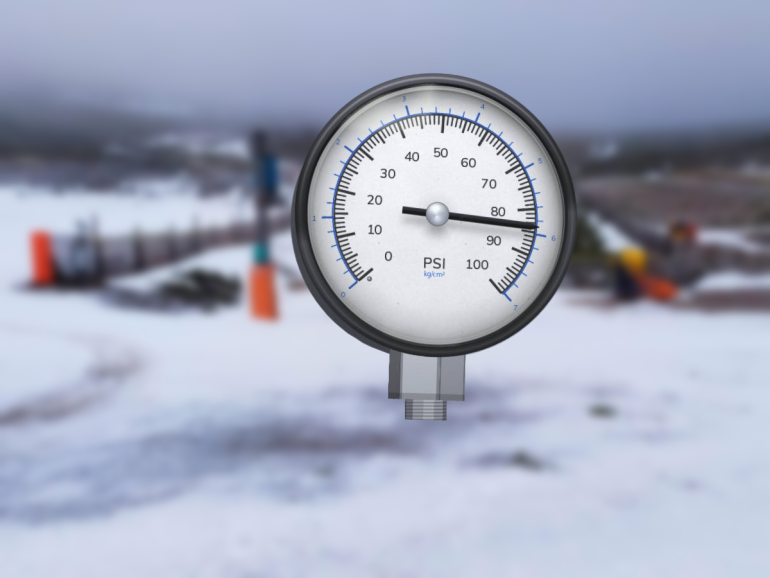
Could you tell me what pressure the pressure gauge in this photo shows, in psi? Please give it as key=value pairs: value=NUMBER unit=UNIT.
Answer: value=84 unit=psi
